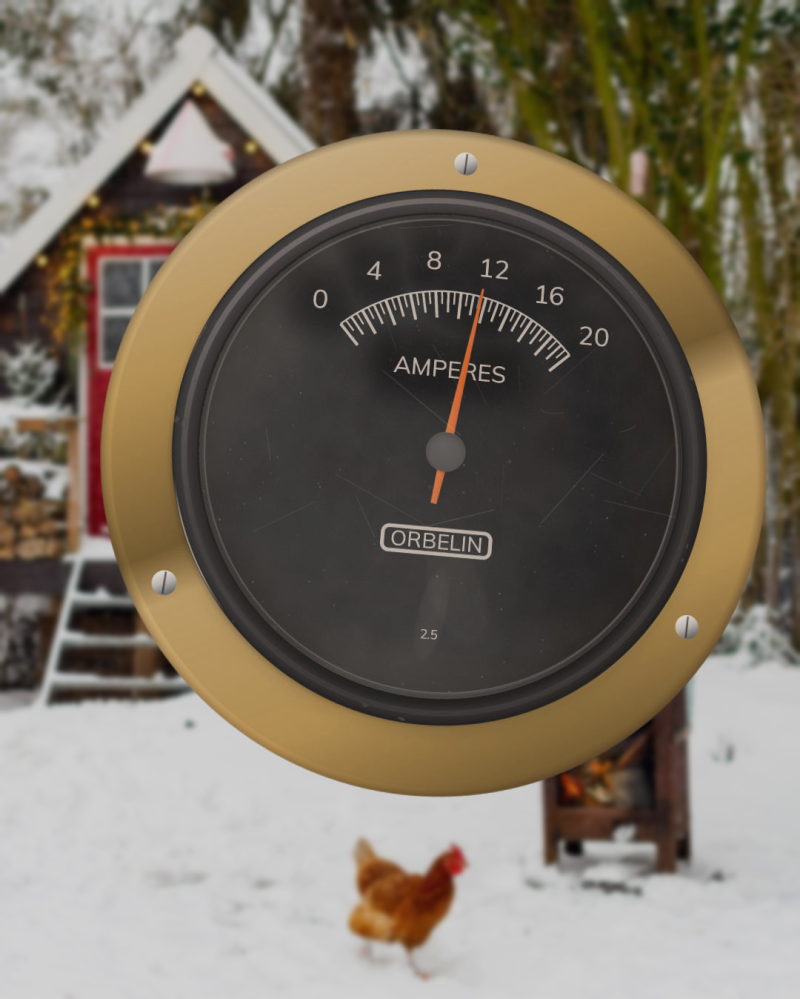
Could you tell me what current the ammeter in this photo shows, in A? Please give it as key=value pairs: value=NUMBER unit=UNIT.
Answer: value=11.5 unit=A
